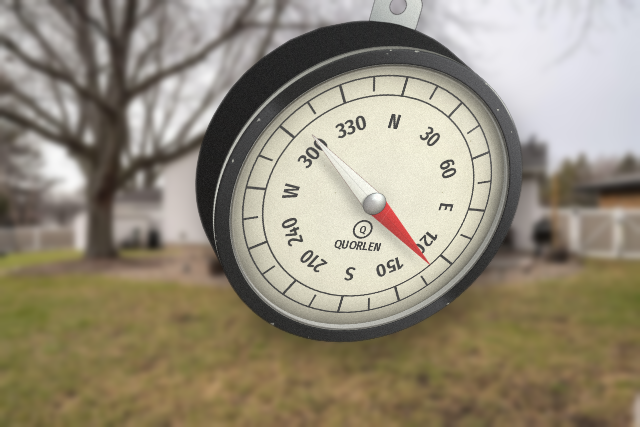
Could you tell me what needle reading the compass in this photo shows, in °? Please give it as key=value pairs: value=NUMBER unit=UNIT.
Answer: value=127.5 unit=°
